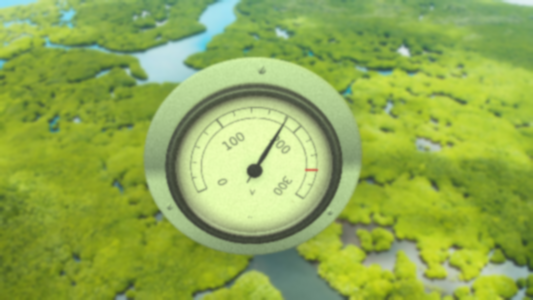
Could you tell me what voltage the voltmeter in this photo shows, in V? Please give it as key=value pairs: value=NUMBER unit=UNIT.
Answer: value=180 unit=V
